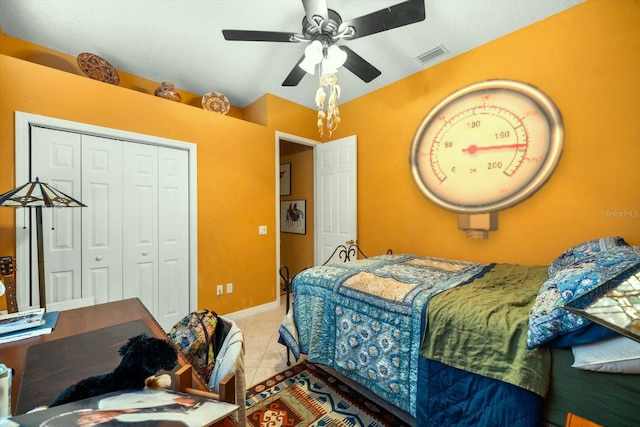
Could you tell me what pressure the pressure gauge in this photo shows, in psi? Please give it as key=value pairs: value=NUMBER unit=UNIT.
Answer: value=170 unit=psi
